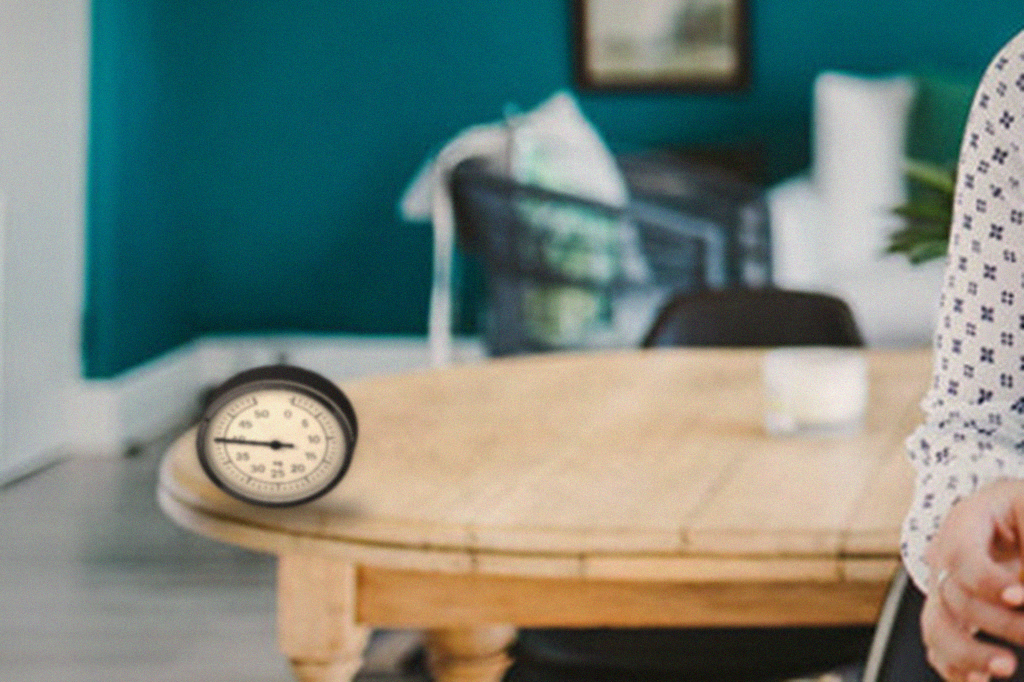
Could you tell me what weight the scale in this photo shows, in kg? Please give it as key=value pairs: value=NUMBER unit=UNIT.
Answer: value=40 unit=kg
